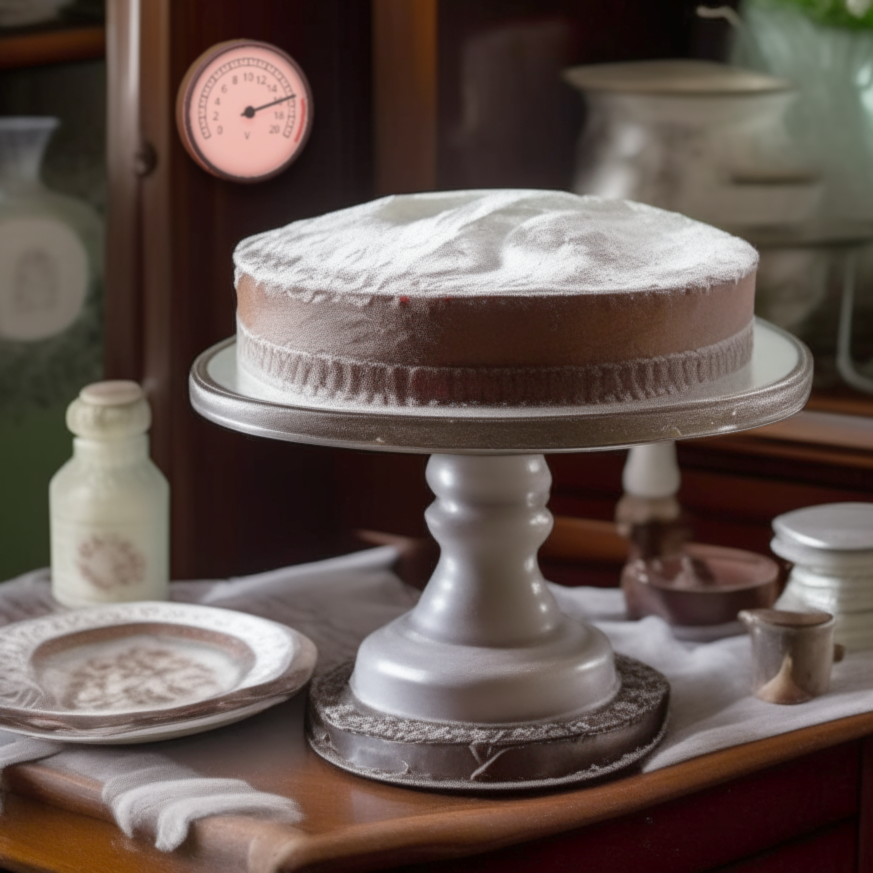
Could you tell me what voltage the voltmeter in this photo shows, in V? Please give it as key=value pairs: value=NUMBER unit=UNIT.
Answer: value=16 unit=V
